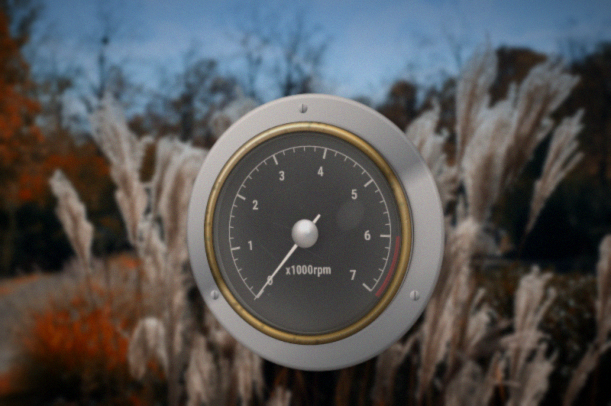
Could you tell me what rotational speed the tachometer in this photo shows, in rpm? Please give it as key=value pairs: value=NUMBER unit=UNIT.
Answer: value=0 unit=rpm
